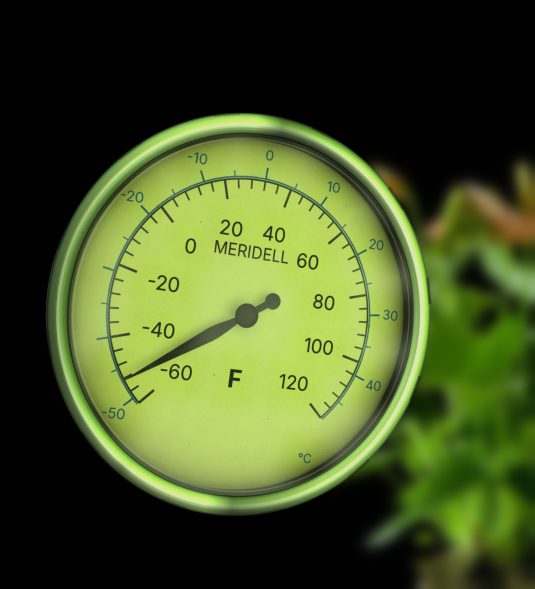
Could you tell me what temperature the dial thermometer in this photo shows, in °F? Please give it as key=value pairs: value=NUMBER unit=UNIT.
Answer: value=-52 unit=°F
